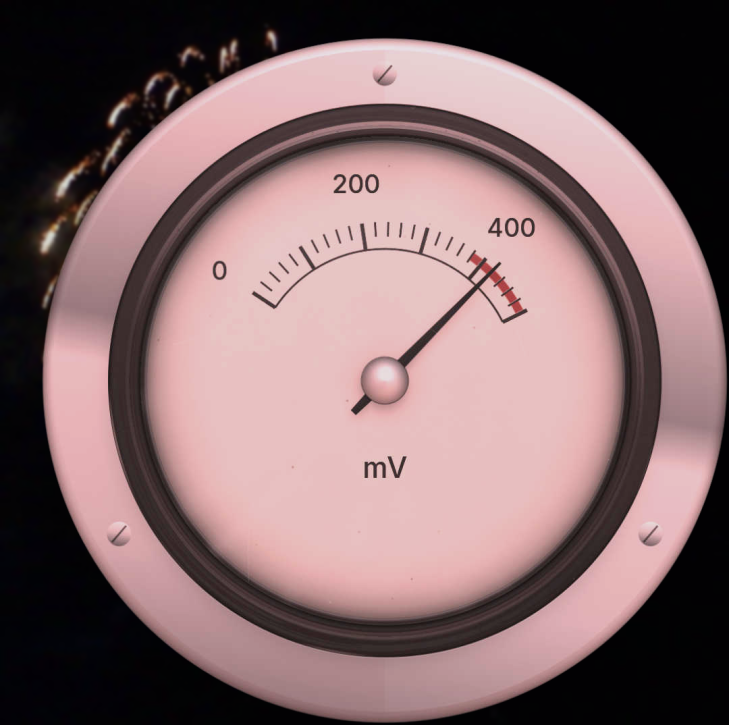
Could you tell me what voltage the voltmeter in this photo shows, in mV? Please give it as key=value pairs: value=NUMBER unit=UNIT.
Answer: value=420 unit=mV
